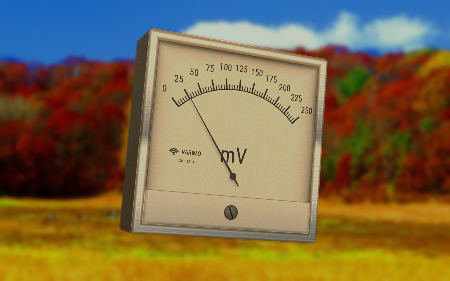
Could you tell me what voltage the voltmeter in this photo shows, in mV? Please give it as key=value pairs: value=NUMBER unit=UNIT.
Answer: value=25 unit=mV
